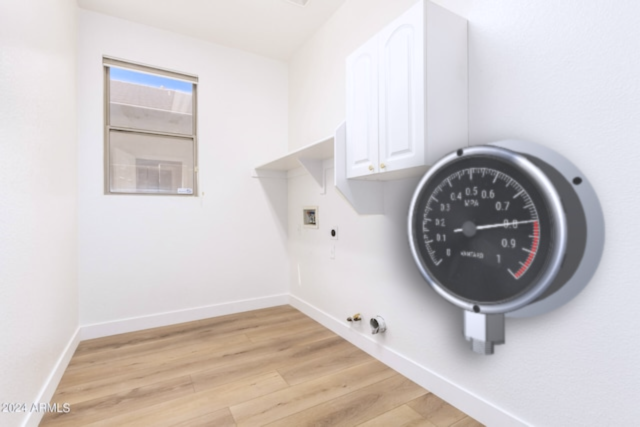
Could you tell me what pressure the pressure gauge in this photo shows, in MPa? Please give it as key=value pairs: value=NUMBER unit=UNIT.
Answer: value=0.8 unit=MPa
